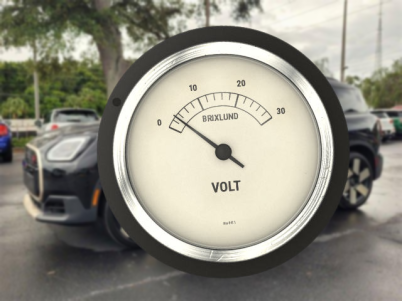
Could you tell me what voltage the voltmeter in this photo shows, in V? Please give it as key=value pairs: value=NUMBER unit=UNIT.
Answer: value=3 unit=V
